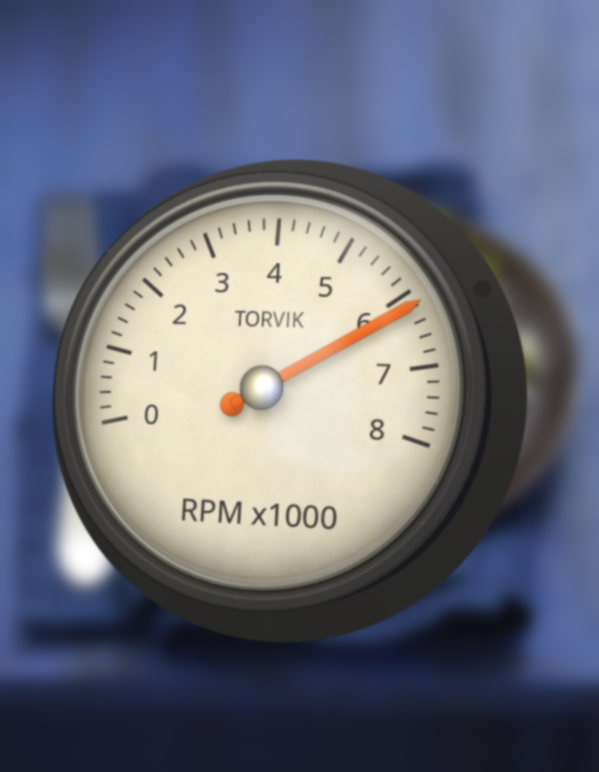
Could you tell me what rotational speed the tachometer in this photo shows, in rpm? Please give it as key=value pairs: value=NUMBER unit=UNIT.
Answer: value=6200 unit=rpm
